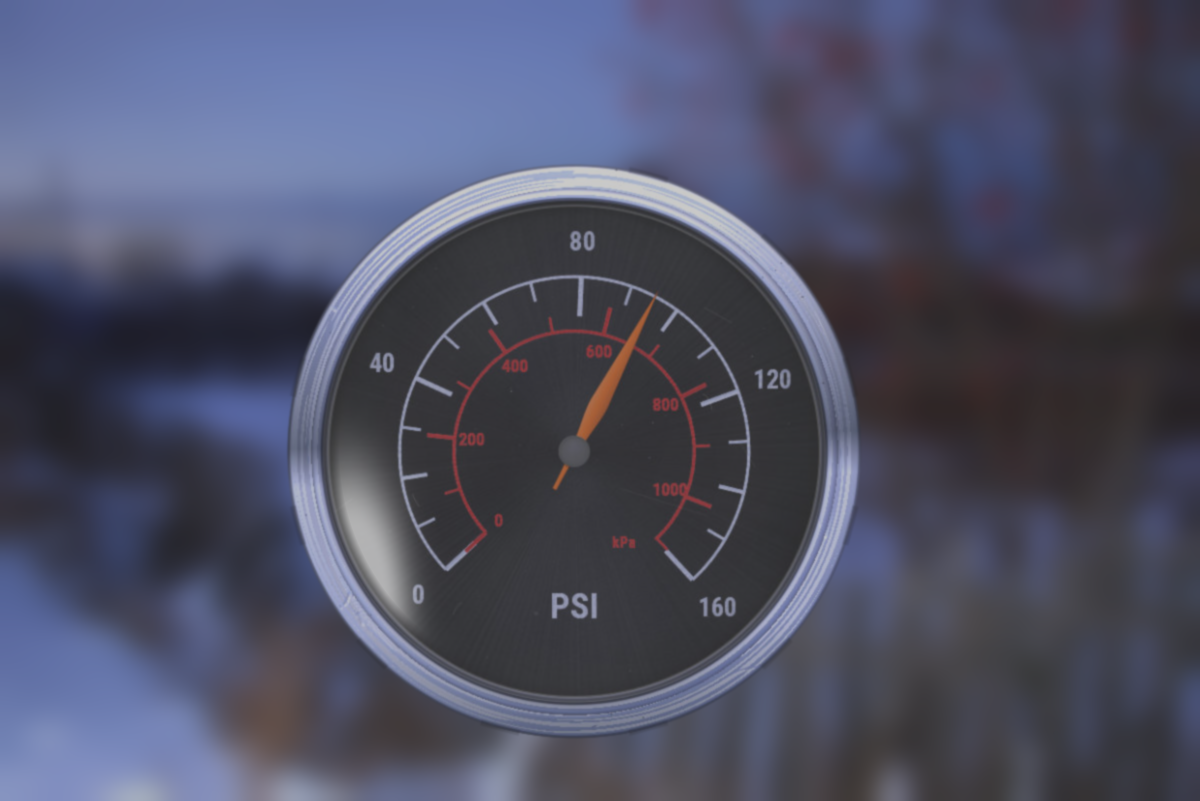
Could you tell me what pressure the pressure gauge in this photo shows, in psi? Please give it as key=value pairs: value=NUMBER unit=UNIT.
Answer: value=95 unit=psi
